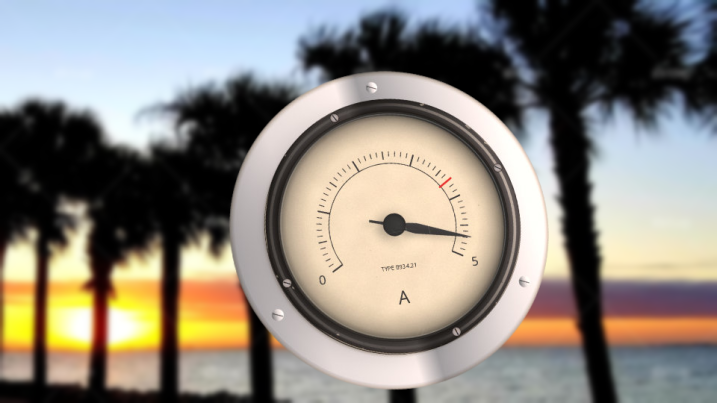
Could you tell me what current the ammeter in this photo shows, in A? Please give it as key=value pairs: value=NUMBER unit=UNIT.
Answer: value=4.7 unit=A
